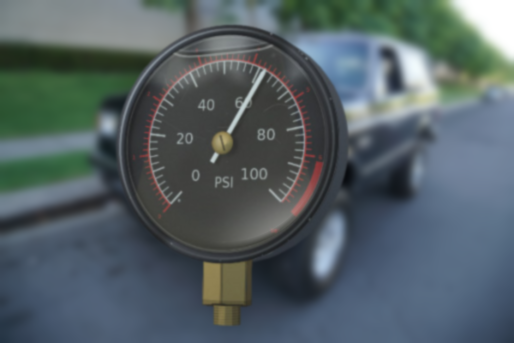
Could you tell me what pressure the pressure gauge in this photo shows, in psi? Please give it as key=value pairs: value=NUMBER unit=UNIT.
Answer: value=62 unit=psi
